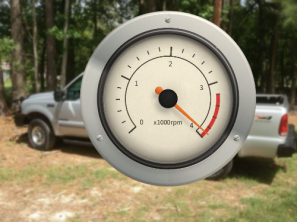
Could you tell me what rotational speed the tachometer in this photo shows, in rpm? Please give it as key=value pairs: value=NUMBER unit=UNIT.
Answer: value=3900 unit=rpm
